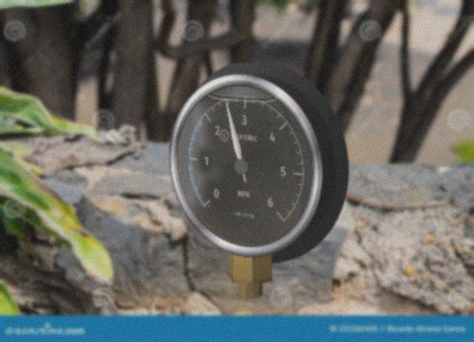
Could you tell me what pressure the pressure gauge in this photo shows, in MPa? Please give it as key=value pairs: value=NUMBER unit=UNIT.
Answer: value=2.6 unit=MPa
